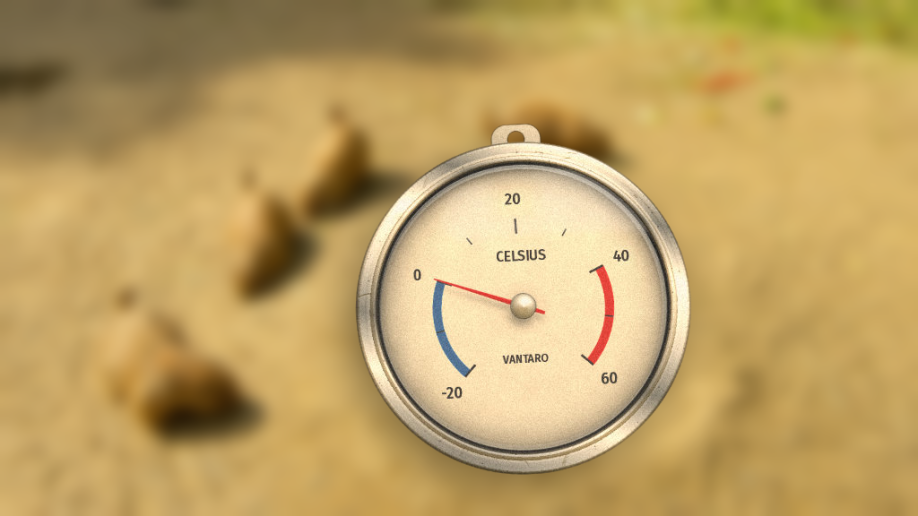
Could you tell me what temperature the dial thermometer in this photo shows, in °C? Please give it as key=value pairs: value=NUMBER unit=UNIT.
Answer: value=0 unit=°C
